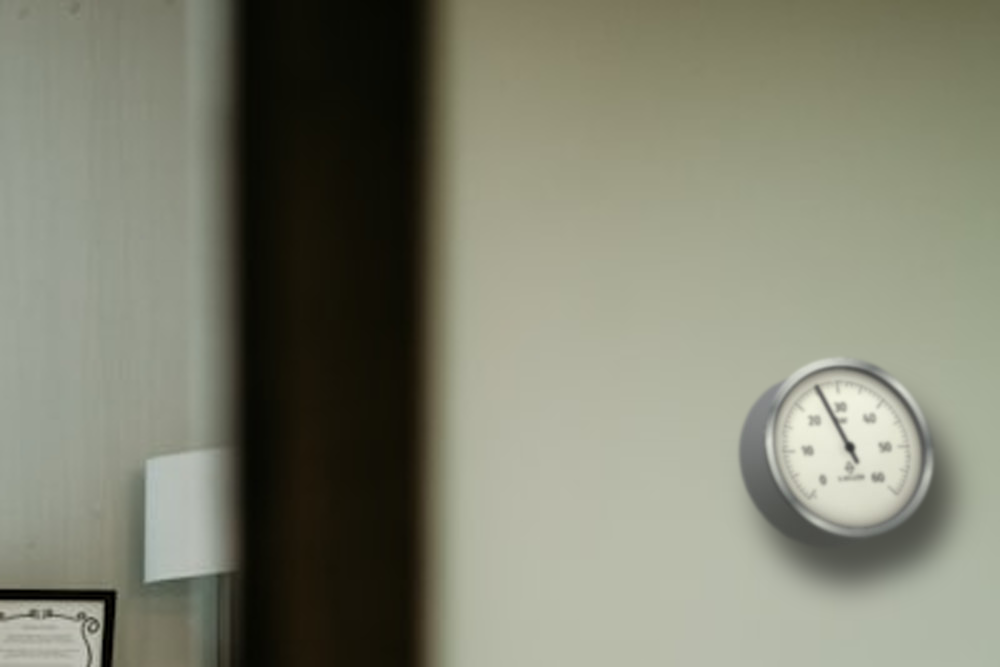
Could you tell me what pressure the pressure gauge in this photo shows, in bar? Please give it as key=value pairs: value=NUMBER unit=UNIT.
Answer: value=25 unit=bar
